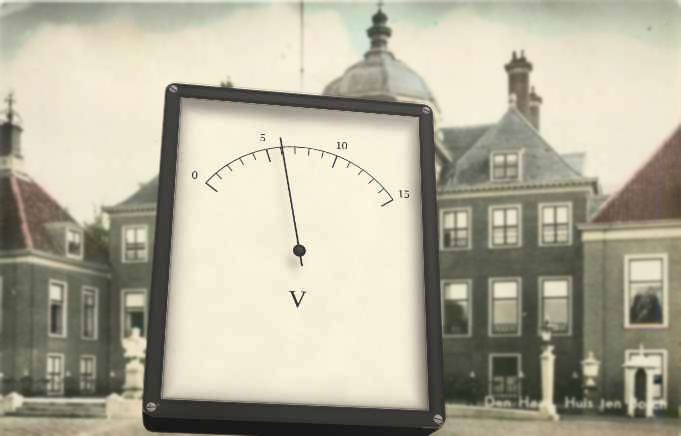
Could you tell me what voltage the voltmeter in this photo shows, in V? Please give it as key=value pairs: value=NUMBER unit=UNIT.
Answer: value=6 unit=V
